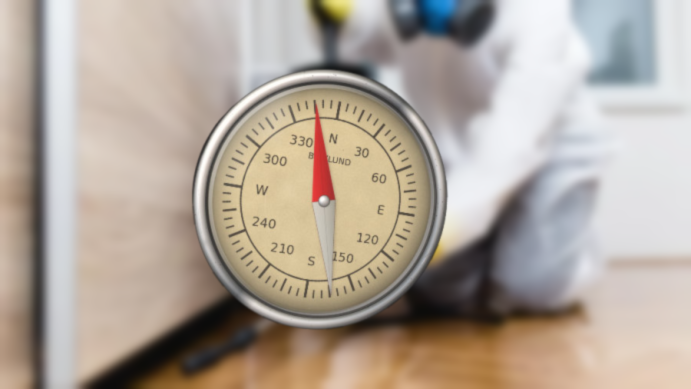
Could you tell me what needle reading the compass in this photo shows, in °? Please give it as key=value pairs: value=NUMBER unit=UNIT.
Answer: value=345 unit=°
